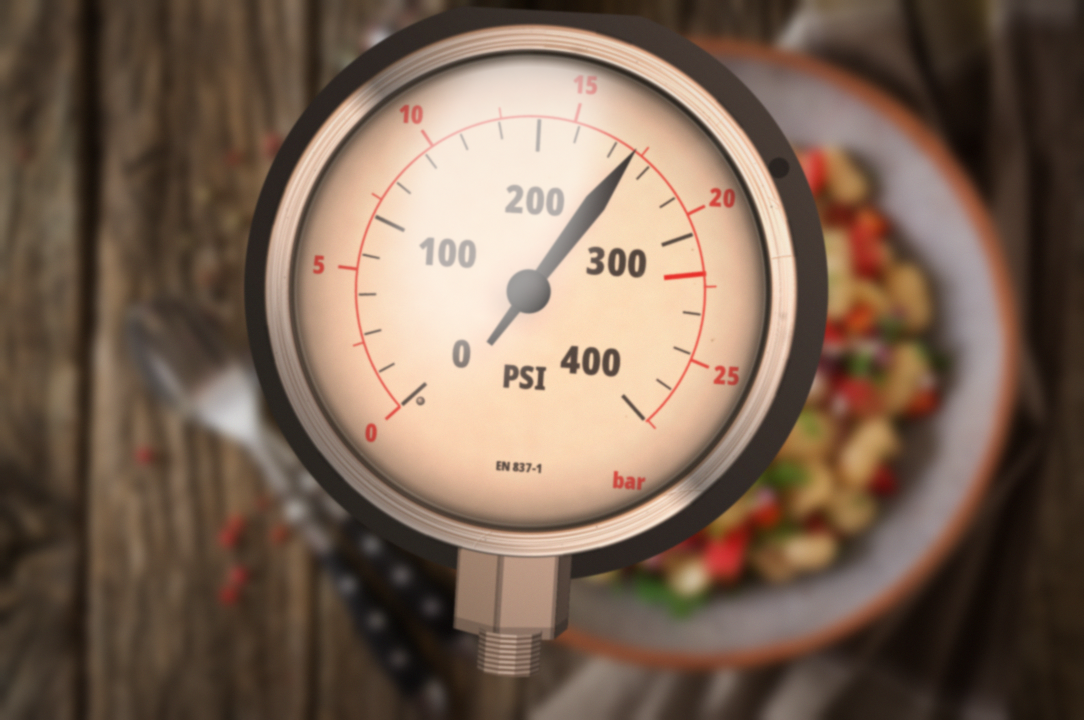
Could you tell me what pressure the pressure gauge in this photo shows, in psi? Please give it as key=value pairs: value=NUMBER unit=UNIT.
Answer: value=250 unit=psi
